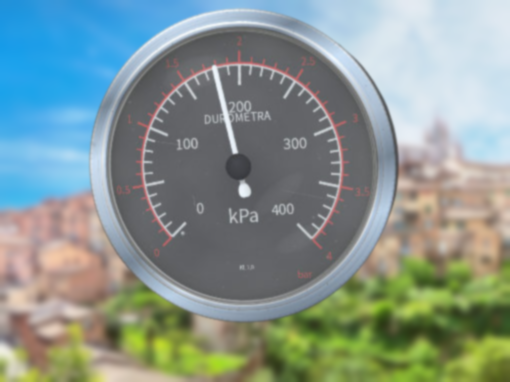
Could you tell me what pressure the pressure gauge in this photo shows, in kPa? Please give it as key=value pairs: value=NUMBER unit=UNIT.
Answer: value=180 unit=kPa
